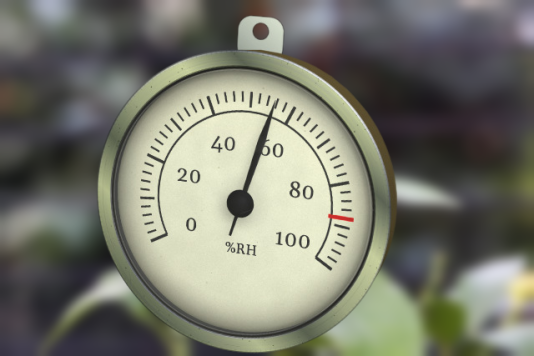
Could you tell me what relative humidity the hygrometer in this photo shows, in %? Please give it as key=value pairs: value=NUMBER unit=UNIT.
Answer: value=56 unit=%
